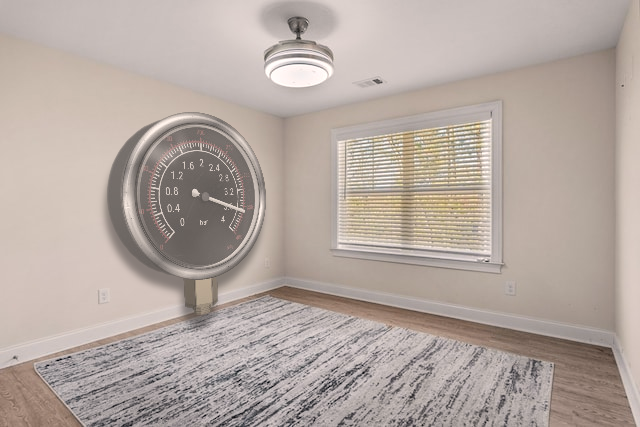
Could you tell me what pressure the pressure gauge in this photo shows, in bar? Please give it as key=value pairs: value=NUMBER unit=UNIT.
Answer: value=3.6 unit=bar
